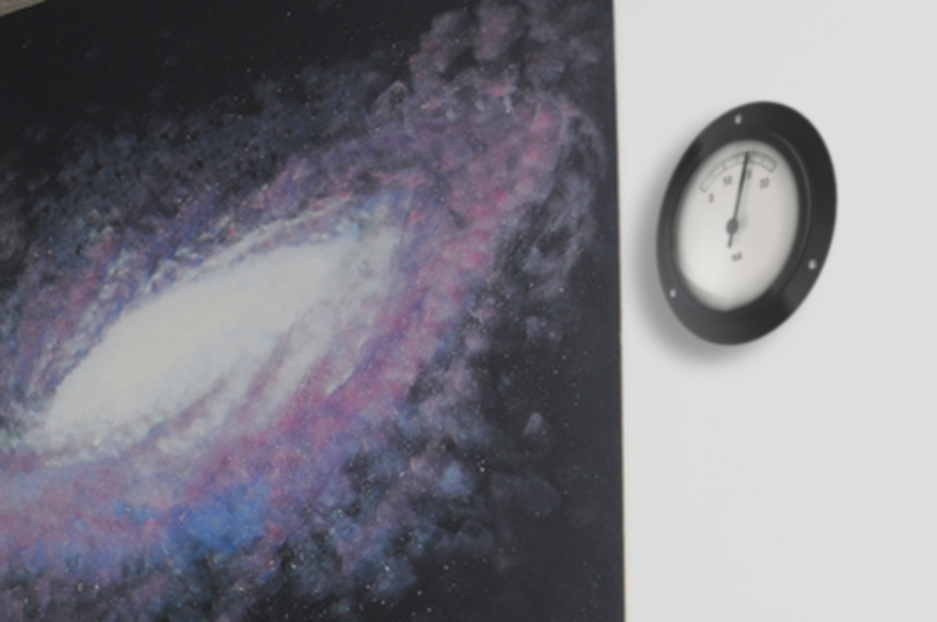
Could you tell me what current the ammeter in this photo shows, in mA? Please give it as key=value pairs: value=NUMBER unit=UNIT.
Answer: value=20 unit=mA
